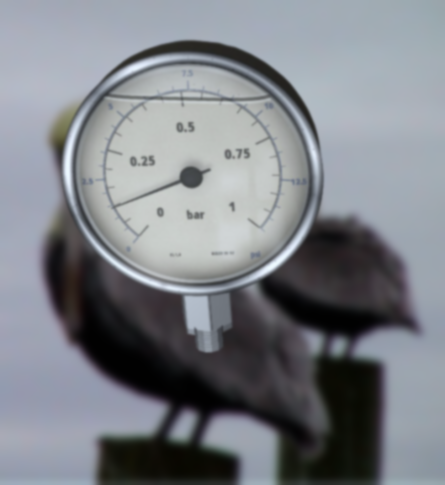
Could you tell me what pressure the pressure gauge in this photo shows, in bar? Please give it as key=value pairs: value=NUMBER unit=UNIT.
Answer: value=0.1 unit=bar
